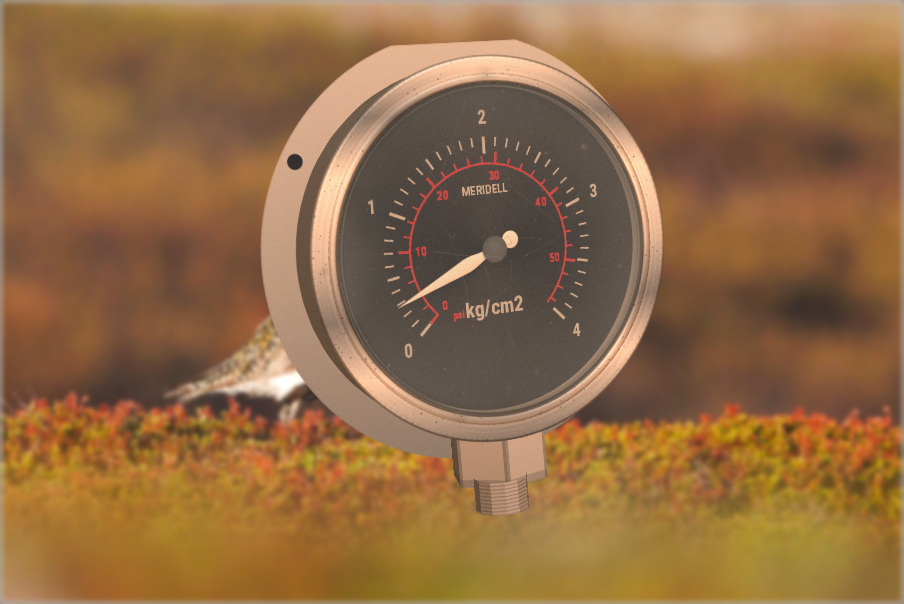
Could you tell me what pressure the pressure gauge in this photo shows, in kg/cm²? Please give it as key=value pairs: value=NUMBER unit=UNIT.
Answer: value=0.3 unit=kg/cm²
